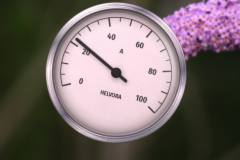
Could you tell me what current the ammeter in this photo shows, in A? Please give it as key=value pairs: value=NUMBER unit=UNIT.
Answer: value=22.5 unit=A
